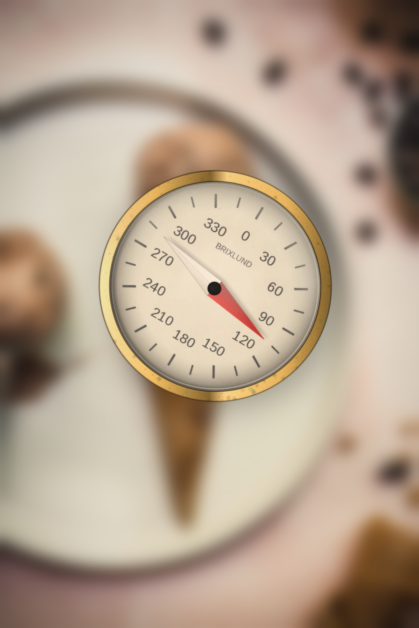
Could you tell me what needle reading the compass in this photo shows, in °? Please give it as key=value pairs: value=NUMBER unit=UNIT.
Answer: value=105 unit=°
